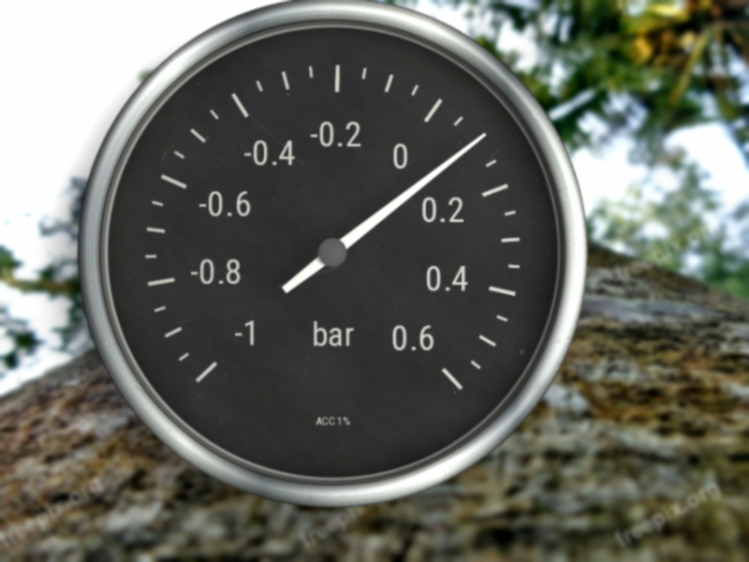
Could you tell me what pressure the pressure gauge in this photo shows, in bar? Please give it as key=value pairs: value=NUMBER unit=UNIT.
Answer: value=0.1 unit=bar
